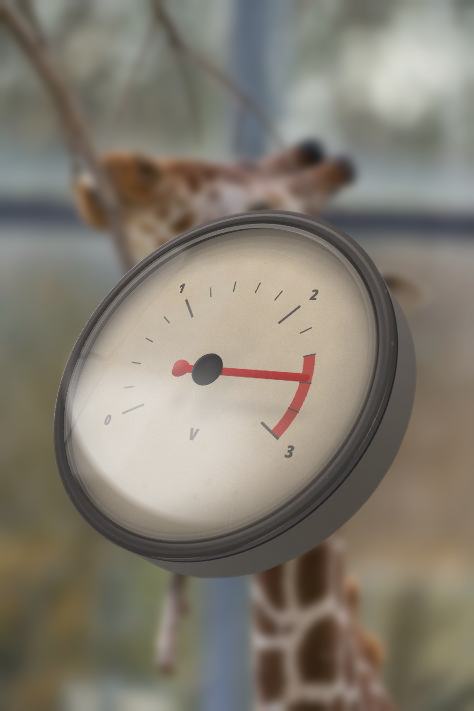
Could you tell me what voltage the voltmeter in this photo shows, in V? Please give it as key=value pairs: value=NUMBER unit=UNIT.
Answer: value=2.6 unit=V
